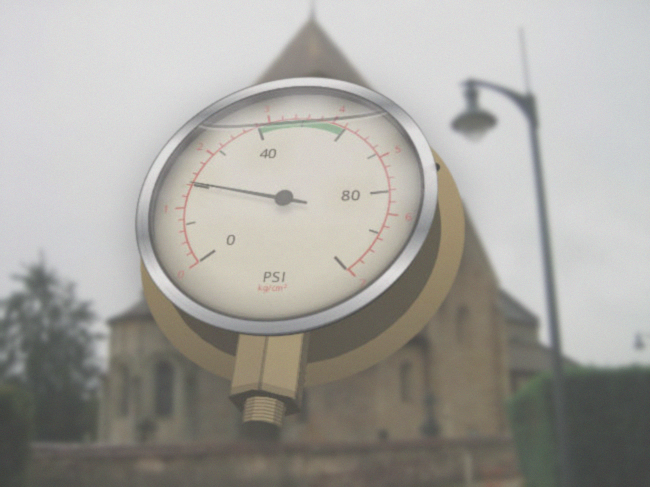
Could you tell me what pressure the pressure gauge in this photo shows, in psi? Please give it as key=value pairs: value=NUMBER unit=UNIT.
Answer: value=20 unit=psi
